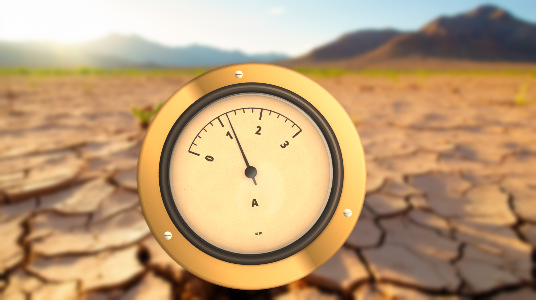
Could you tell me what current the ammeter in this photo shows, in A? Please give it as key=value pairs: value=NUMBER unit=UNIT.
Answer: value=1.2 unit=A
